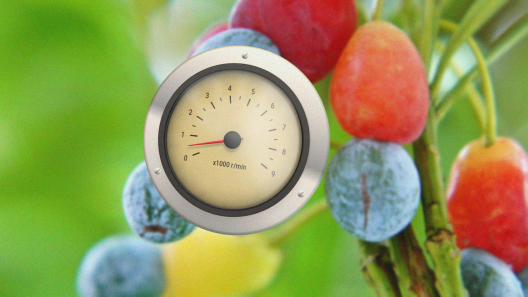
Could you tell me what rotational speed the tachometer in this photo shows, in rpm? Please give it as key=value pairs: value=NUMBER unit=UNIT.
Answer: value=500 unit=rpm
